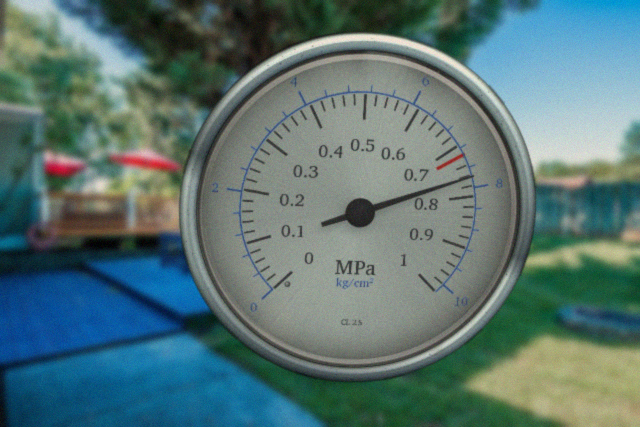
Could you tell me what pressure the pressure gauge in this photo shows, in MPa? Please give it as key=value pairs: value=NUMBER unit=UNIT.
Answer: value=0.76 unit=MPa
